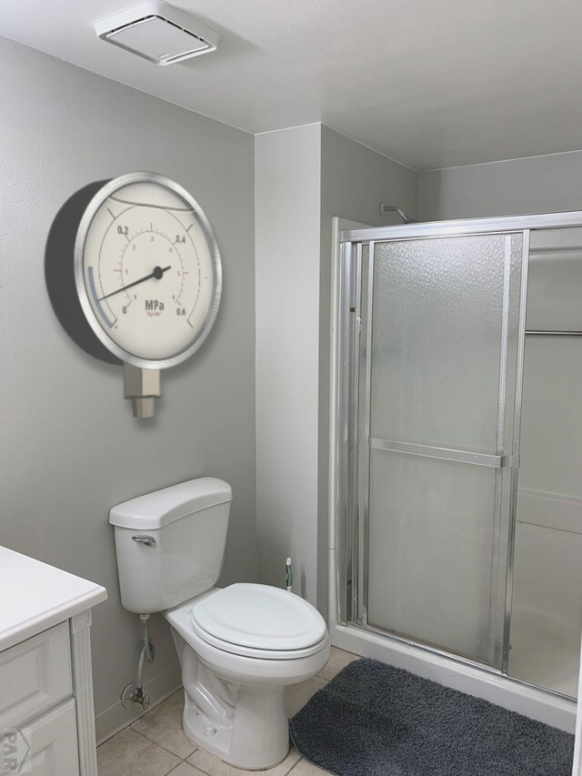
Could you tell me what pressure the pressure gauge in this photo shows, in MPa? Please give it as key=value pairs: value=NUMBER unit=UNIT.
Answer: value=0.05 unit=MPa
